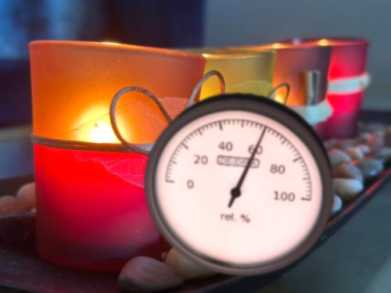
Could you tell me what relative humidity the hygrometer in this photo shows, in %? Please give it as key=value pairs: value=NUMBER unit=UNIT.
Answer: value=60 unit=%
